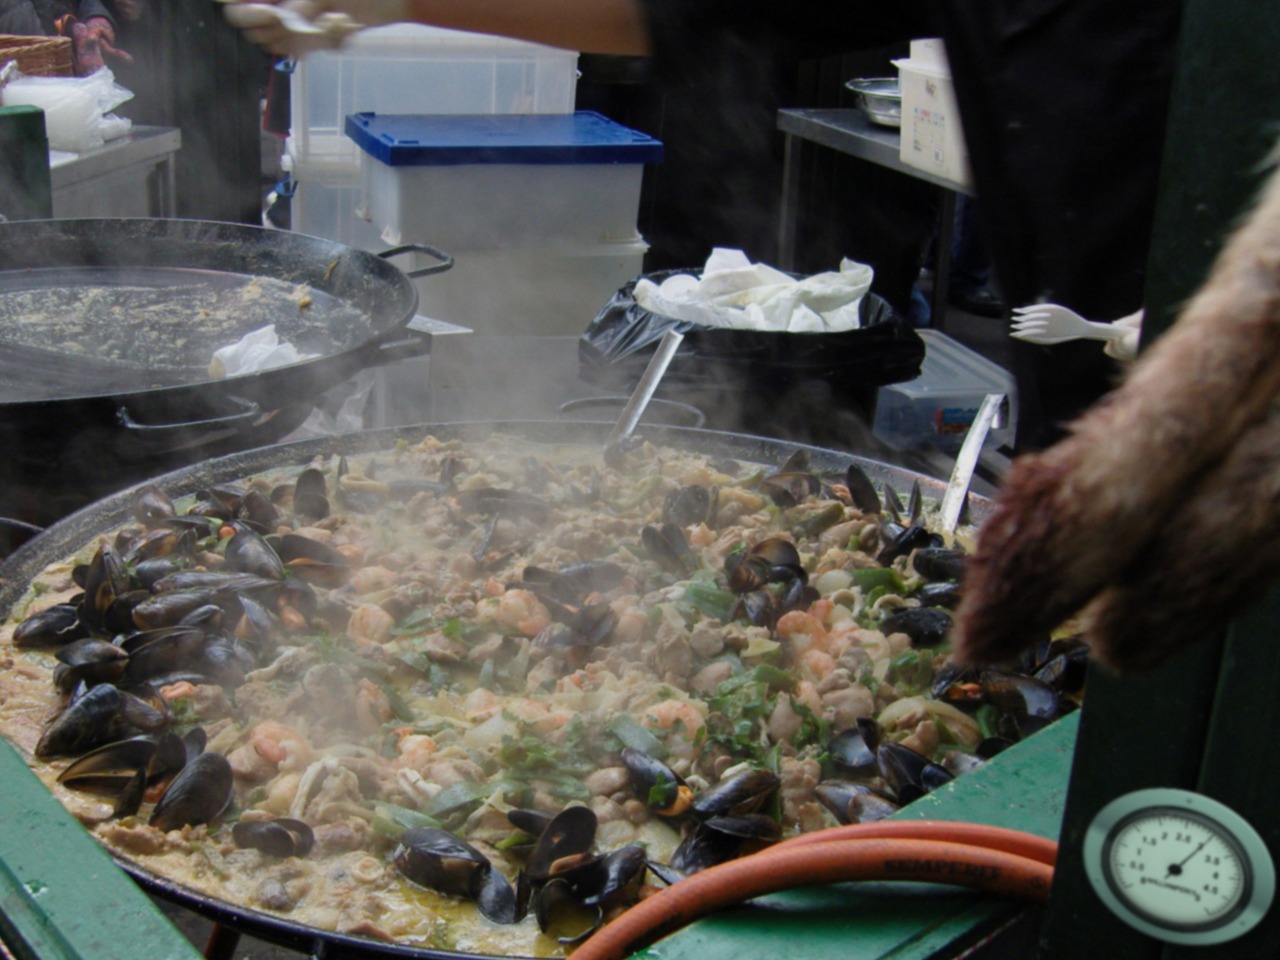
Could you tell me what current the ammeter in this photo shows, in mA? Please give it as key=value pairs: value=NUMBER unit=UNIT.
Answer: value=3 unit=mA
